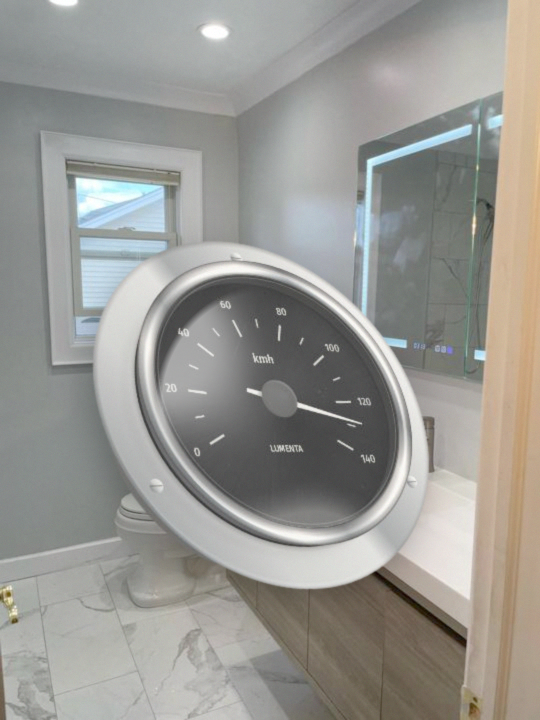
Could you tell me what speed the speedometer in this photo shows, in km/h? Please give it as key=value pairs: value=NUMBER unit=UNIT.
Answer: value=130 unit=km/h
